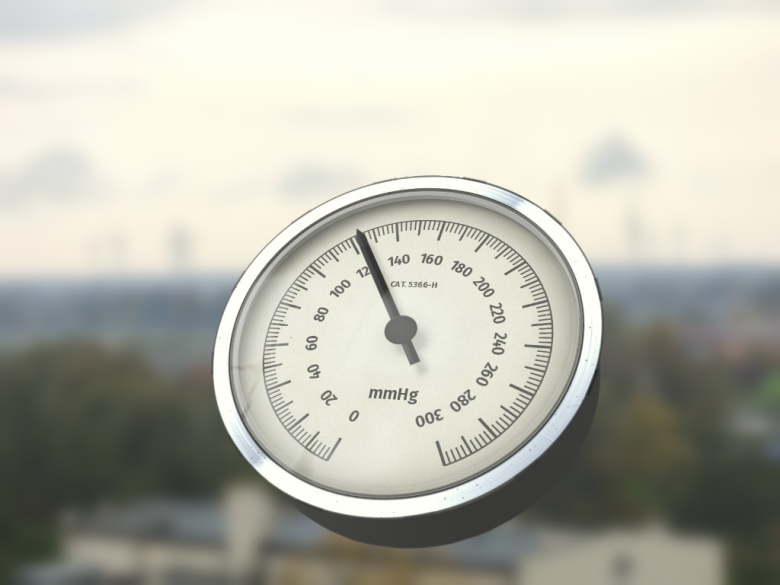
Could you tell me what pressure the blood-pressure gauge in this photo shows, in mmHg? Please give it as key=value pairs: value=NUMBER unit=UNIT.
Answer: value=124 unit=mmHg
